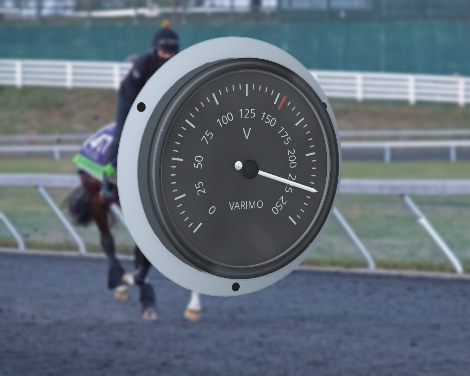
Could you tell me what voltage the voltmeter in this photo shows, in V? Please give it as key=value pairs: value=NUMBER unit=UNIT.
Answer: value=225 unit=V
